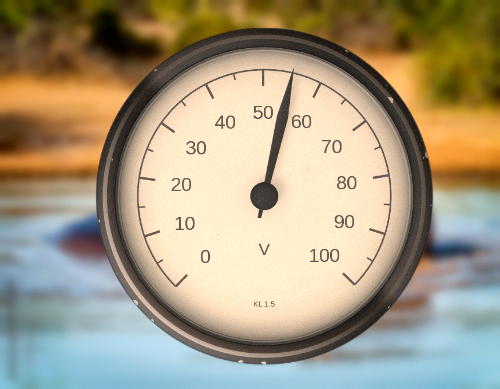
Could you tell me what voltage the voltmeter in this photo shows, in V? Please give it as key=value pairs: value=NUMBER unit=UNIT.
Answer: value=55 unit=V
